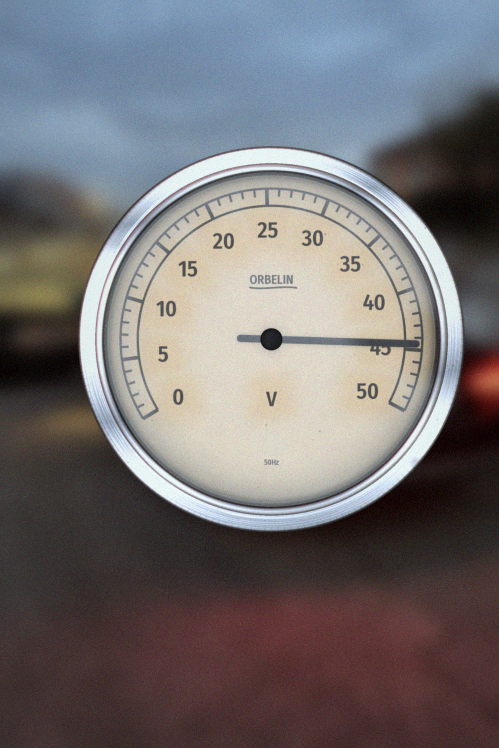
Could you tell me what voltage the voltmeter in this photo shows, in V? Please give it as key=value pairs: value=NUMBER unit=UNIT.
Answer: value=44.5 unit=V
